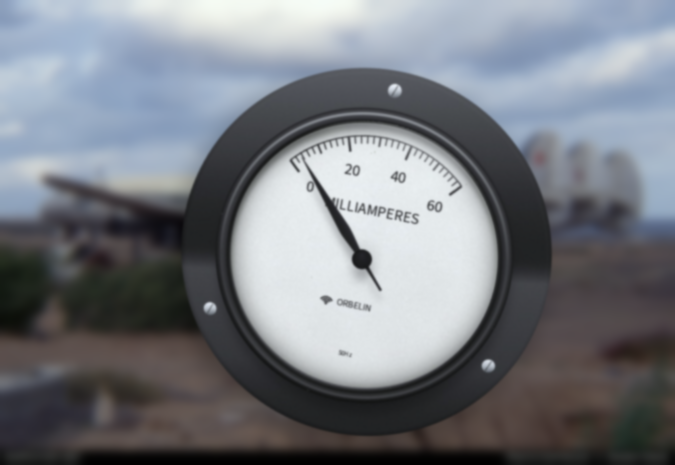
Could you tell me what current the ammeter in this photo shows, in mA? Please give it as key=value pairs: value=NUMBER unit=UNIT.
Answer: value=4 unit=mA
